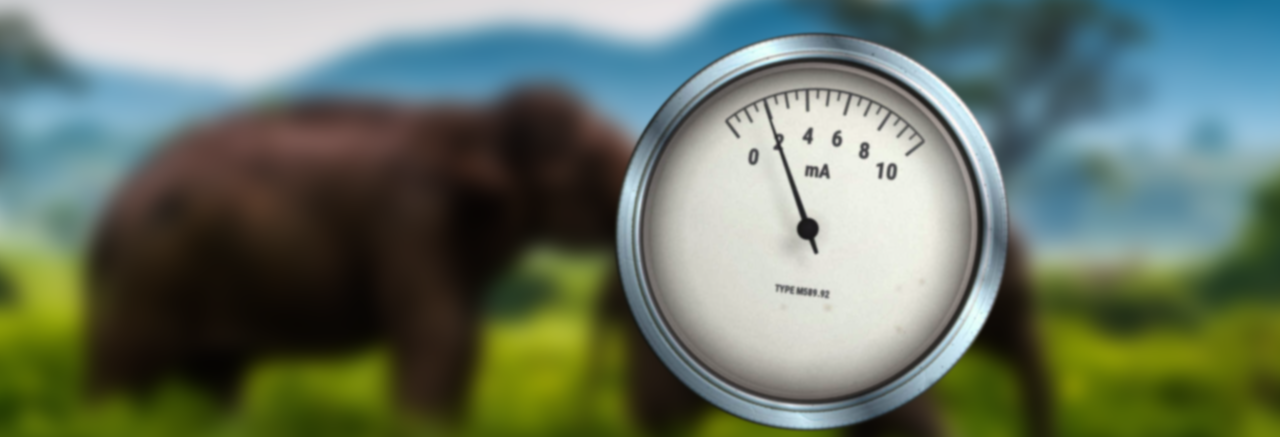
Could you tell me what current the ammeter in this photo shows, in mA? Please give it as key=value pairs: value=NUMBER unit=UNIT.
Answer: value=2 unit=mA
